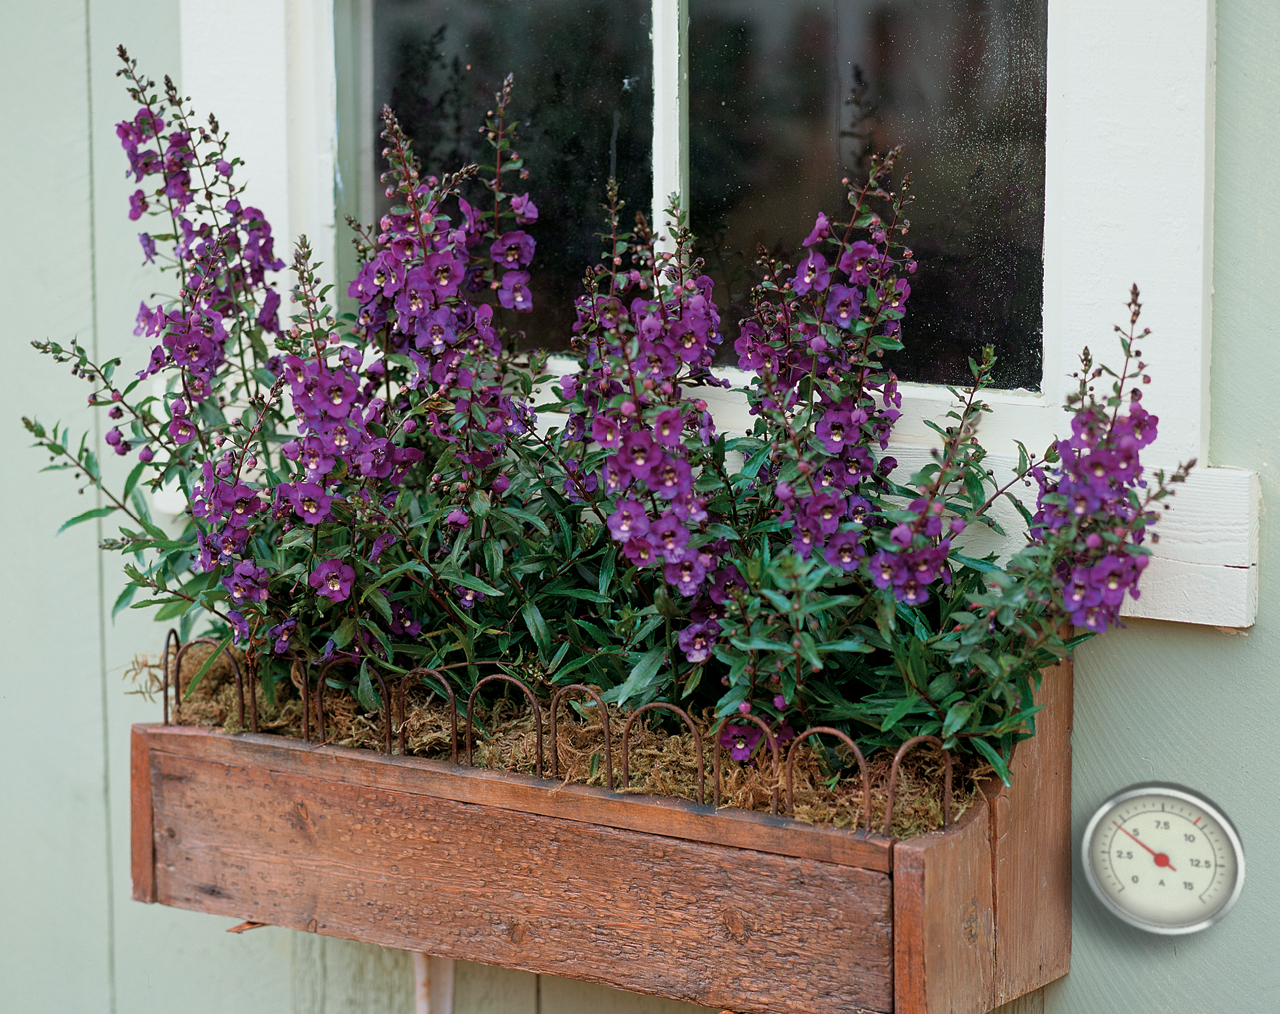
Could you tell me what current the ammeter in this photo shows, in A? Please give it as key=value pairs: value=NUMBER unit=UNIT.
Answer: value=4.5 unit=A
